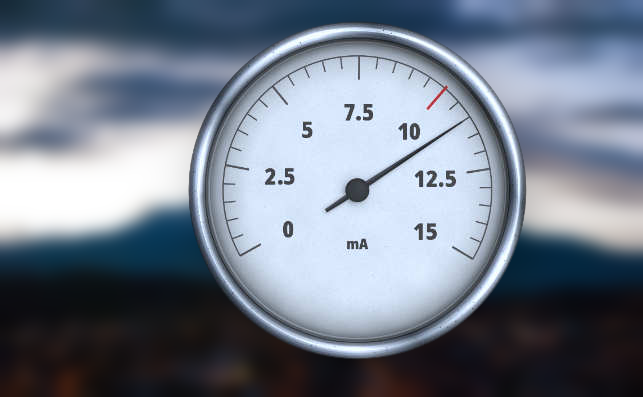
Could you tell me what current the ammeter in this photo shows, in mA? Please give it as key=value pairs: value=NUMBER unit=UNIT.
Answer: value=11 unit=mA
